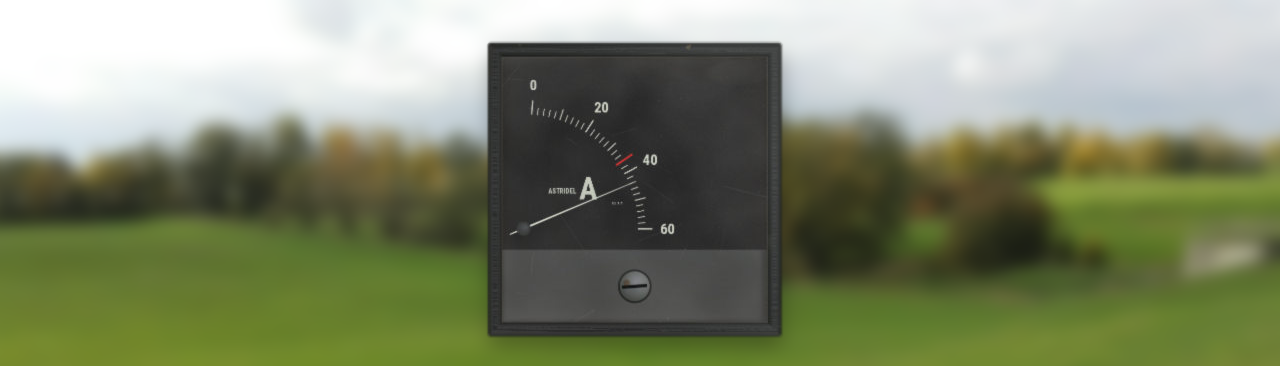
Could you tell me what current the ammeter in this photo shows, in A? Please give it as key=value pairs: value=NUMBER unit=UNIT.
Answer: value=44 unit=A
